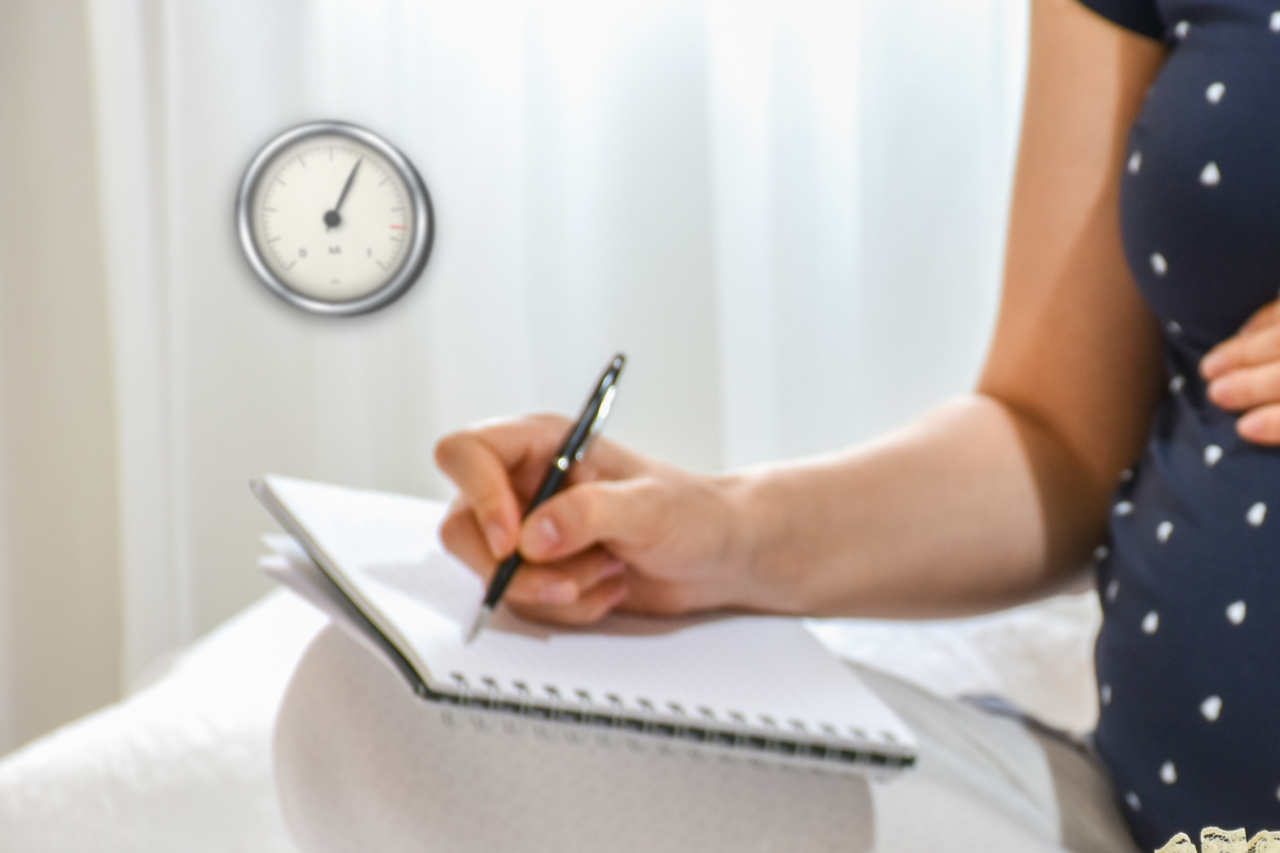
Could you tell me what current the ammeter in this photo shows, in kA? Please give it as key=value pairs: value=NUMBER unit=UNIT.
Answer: value=0.6 unit=kA
